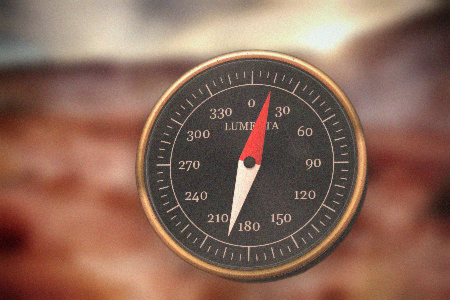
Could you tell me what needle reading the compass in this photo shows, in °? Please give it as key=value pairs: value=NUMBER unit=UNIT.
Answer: value=15 unit=°
